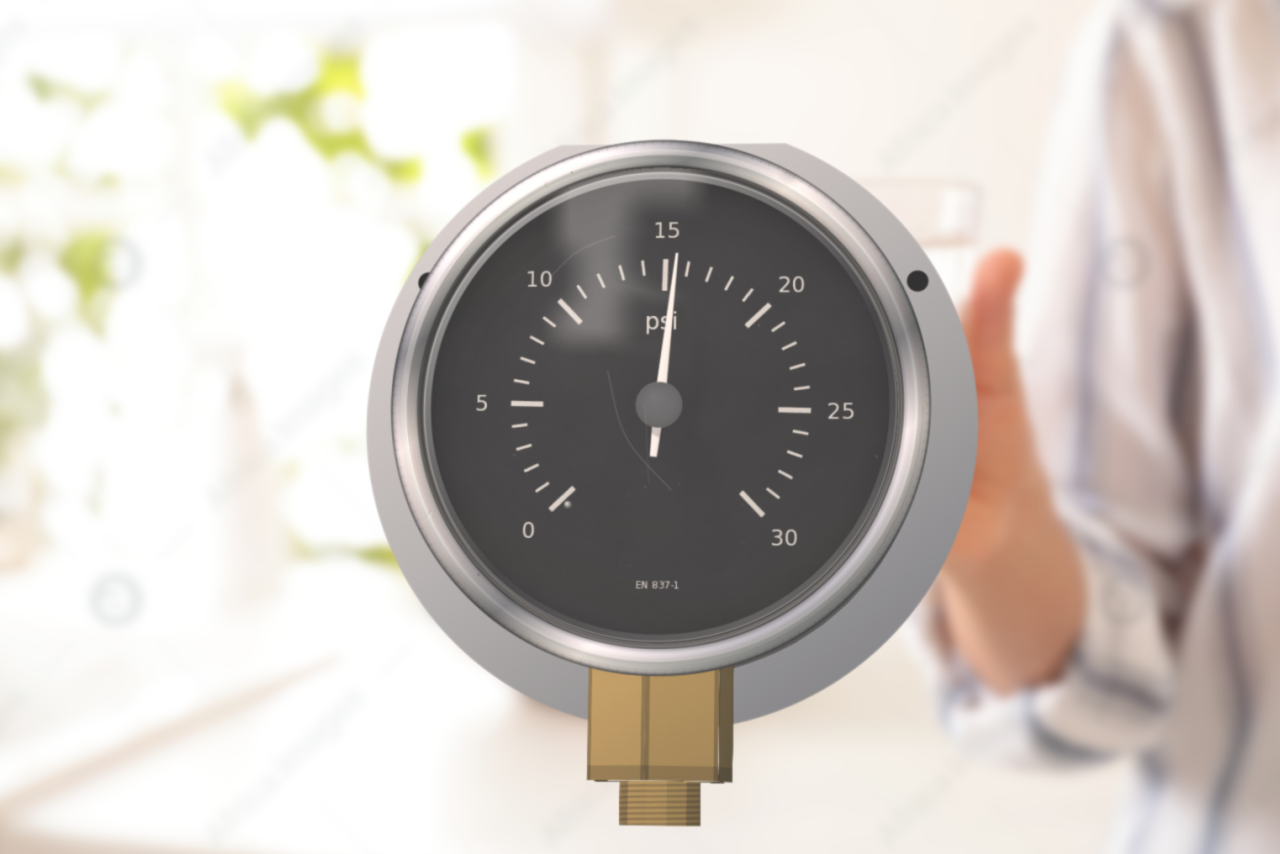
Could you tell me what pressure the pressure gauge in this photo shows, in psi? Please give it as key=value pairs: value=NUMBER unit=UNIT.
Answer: value=15.5 unit=psi
